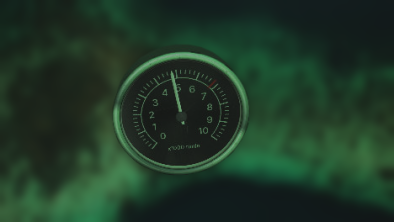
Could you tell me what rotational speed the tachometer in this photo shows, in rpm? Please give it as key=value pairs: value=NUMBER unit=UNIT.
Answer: value=4800 unit=rpm
